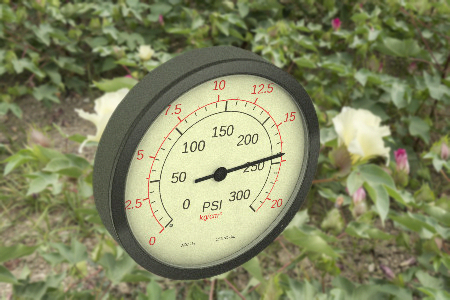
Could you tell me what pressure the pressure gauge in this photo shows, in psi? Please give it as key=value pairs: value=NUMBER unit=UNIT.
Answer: value=240 unit=psi
